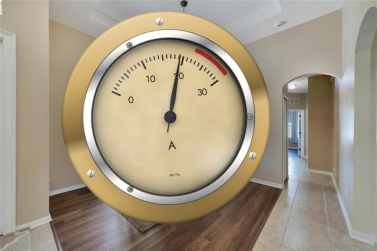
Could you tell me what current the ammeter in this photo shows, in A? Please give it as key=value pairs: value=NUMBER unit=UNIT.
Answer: value=19 unit=A
